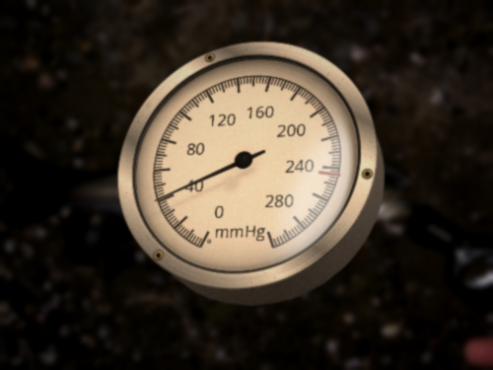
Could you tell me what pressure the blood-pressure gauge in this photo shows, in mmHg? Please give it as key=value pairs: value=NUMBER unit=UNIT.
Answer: value=40 unit=mmHg
